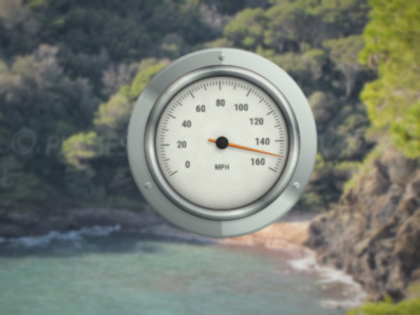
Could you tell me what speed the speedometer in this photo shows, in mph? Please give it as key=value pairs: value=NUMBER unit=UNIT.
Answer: value=150 unit=mph
